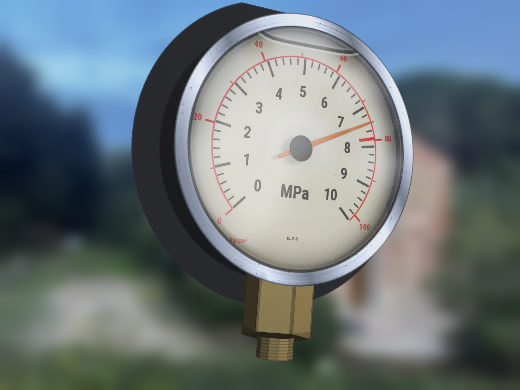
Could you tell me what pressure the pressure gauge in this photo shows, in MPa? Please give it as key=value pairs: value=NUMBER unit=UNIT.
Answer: value=7.4 unit=MPa
